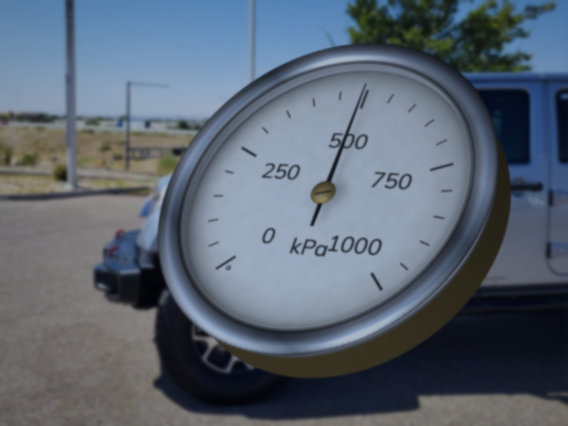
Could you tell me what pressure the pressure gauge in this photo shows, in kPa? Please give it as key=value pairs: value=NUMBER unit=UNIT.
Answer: value=500 unit=kPa
